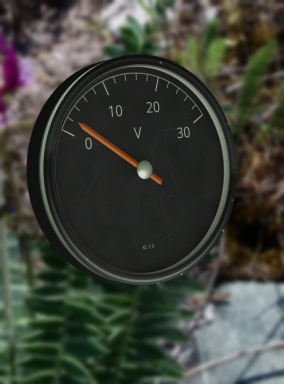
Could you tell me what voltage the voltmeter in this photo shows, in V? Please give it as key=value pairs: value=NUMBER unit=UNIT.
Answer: value=2 unit=V
